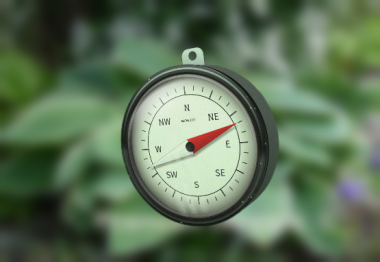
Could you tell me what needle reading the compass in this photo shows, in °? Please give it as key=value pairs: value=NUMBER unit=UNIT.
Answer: value=70 unit=°
